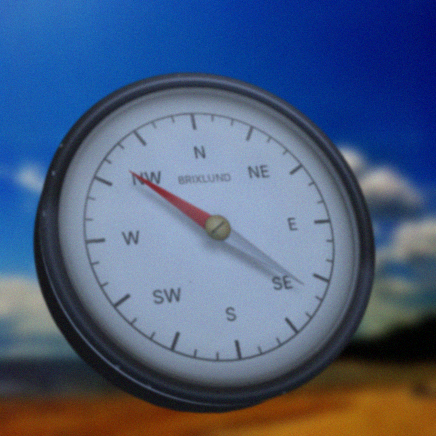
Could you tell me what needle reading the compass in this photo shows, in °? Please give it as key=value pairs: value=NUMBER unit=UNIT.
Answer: value=310 unit=°
